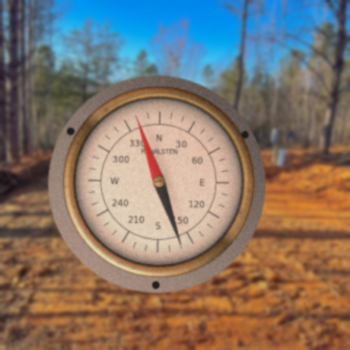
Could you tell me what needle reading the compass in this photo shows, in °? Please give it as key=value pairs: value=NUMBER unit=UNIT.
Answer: value=340 unit=°
